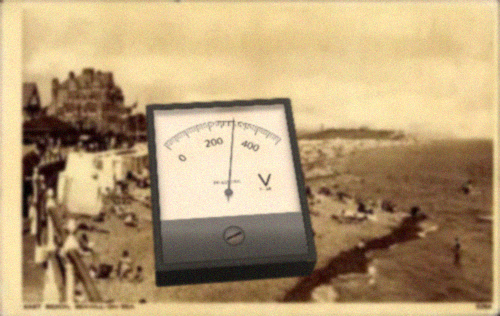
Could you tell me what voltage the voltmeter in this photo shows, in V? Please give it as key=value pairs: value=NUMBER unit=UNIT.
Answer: value=300 unit=V
